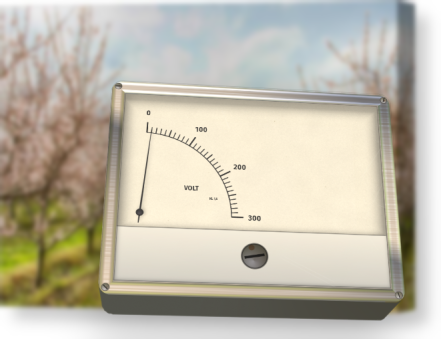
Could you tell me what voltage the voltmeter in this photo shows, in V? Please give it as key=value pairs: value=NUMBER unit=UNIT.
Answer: value=10 unit=V
